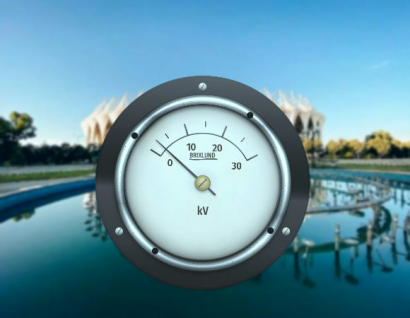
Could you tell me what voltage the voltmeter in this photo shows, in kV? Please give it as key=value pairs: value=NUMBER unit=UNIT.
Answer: value=2.5 unit=kV
